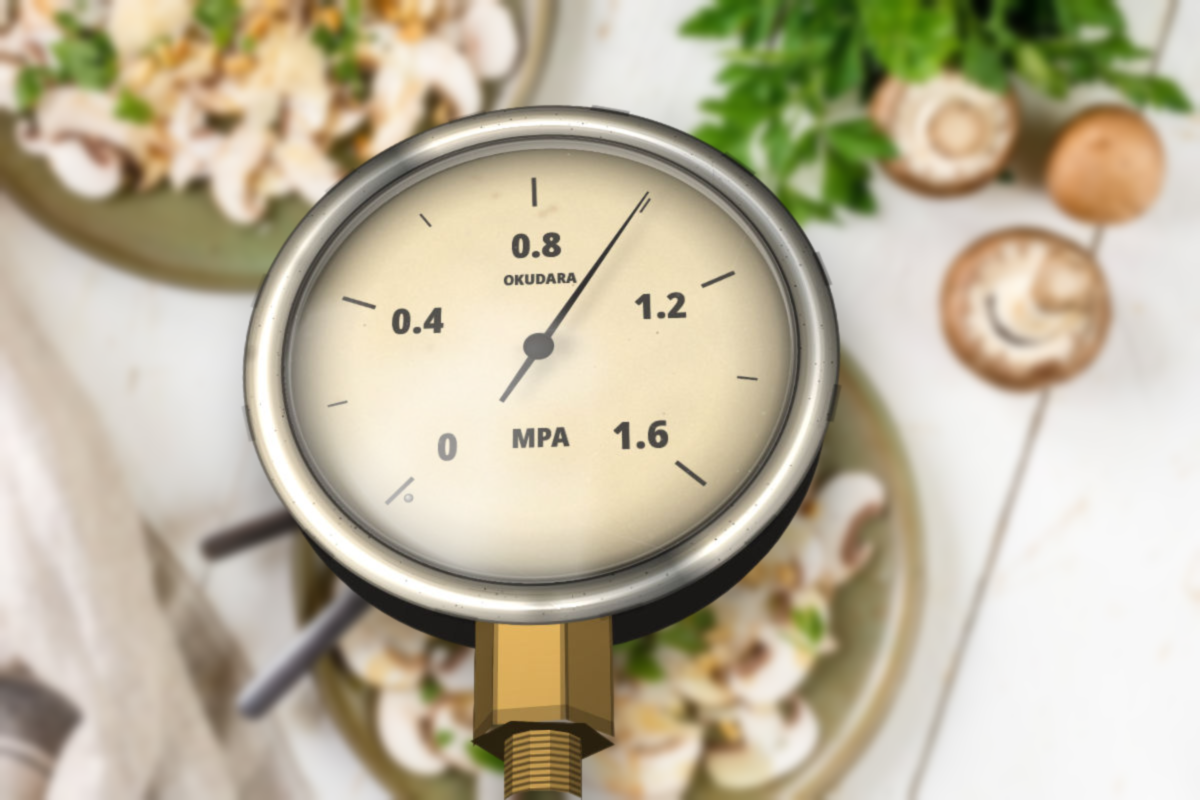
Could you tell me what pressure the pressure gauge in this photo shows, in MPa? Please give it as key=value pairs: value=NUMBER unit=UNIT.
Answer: value=1 unit=MPa
